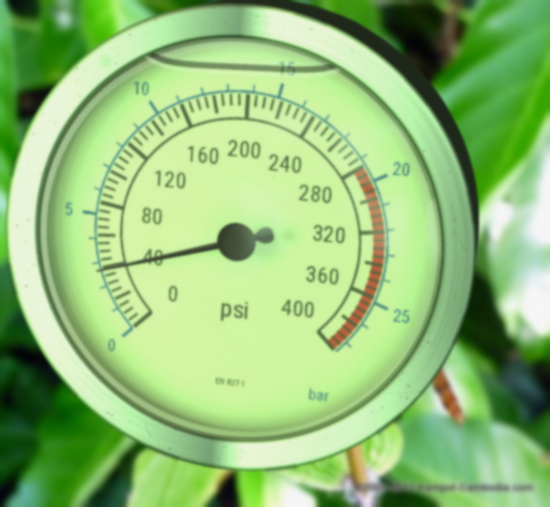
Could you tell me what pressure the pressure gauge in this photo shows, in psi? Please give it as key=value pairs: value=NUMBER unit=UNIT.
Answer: value=40 unit=psi
